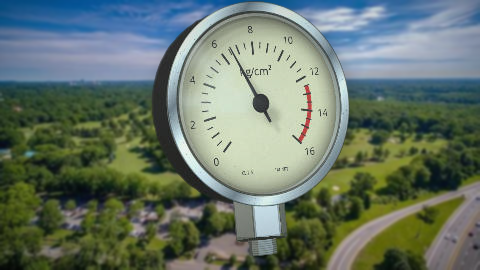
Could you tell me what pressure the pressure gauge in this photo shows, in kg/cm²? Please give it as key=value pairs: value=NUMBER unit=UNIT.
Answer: value=6.5 unit=kg/cm²
